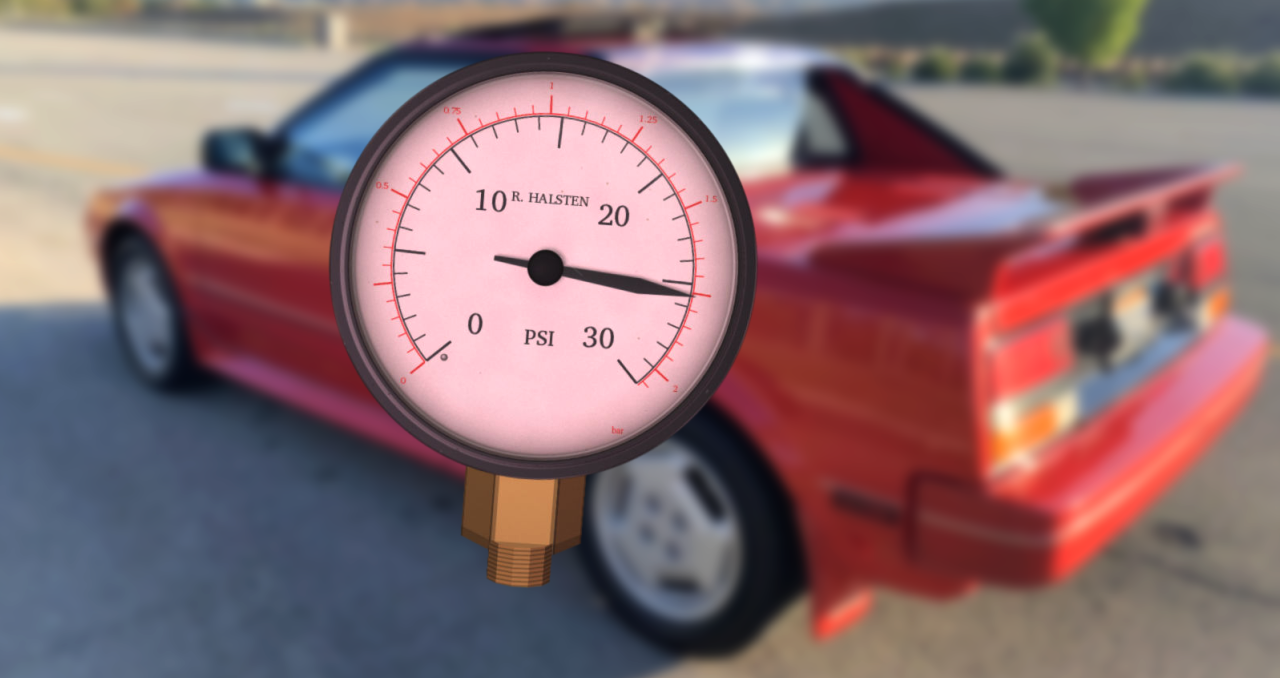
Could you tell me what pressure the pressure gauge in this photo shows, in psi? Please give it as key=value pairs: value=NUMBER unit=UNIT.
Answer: value=25.5 unit=psi
